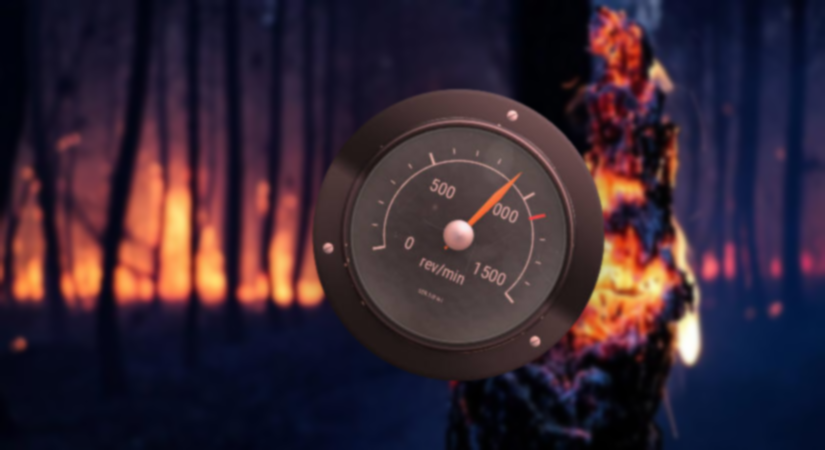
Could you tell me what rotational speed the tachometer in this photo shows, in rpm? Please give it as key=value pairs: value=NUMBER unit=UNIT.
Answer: value=900 unit=rpm
